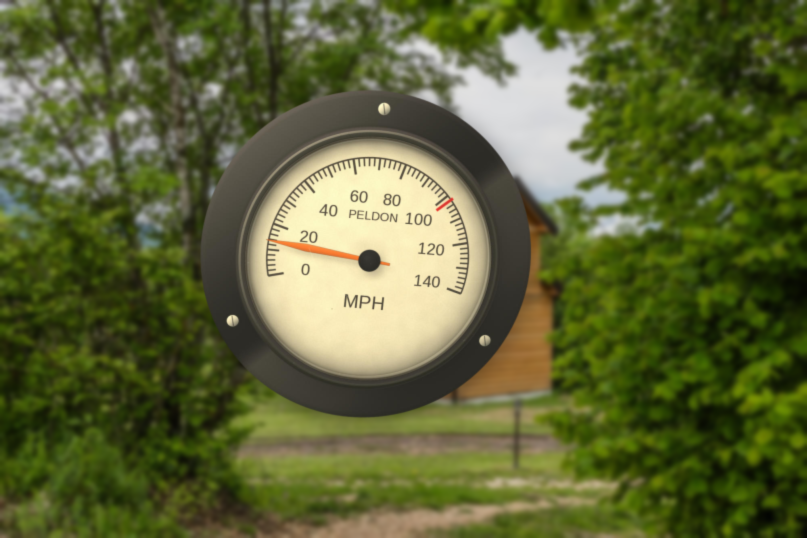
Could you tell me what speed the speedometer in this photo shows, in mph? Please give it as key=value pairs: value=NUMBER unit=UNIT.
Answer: value=14 unit=mph
